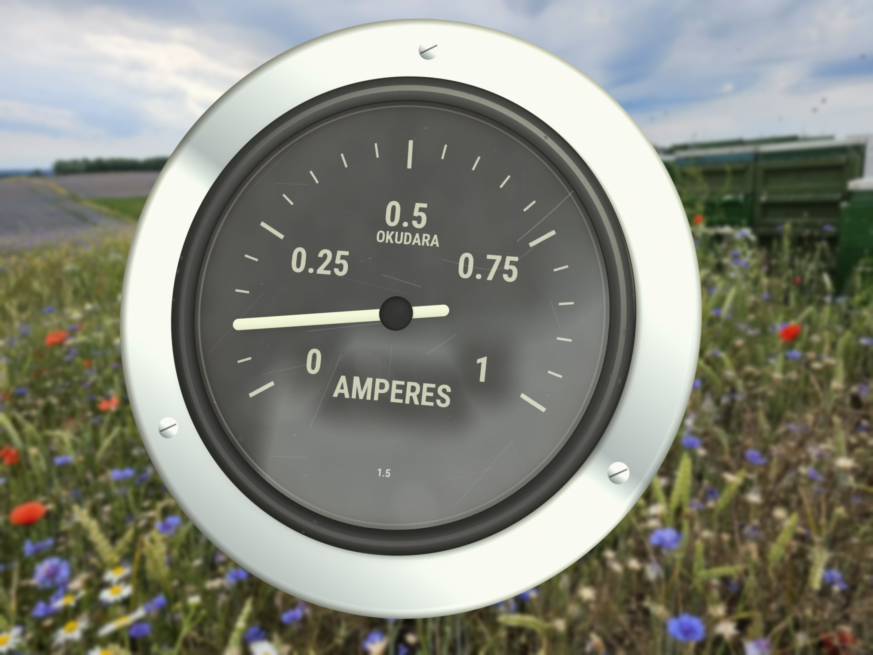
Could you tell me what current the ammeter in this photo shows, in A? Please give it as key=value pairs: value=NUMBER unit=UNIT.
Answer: value=0.1 unit=A
